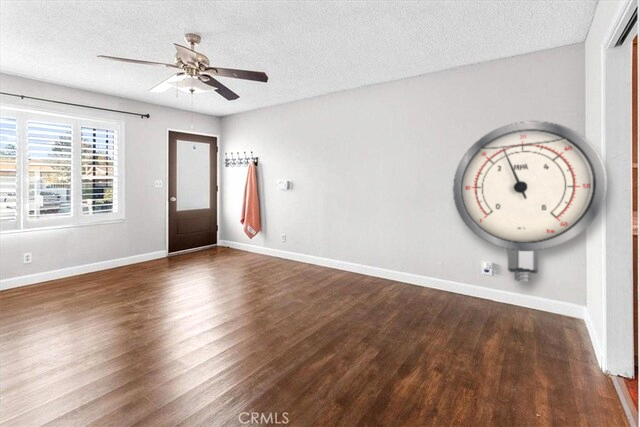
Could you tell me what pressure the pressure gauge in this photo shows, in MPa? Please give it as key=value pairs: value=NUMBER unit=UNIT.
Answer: value=2.5 unit=MPa
